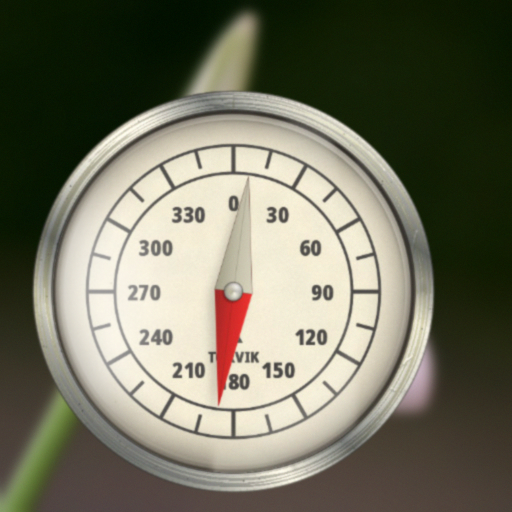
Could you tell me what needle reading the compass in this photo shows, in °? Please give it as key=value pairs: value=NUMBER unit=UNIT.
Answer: value=187.5 unit=°
